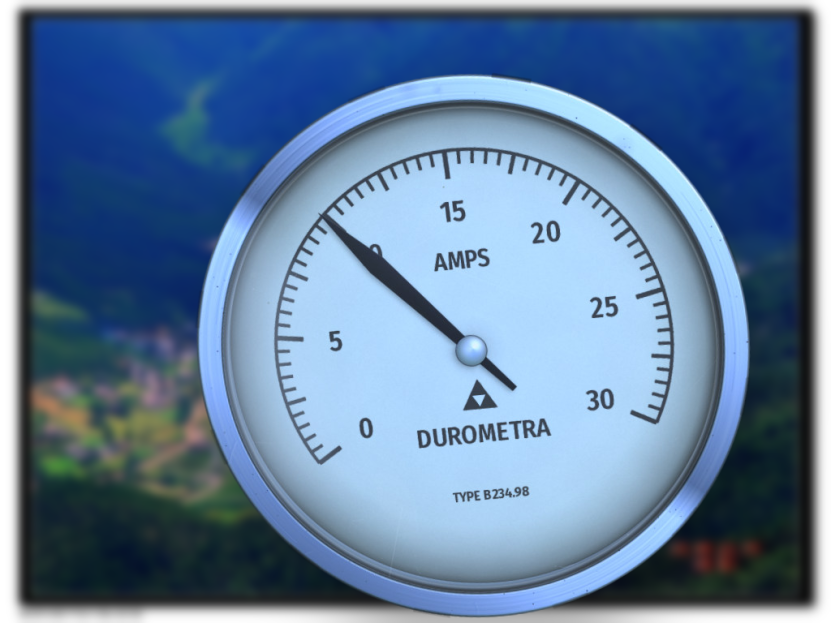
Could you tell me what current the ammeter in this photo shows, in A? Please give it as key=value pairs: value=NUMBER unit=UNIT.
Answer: value=10 unit=A
